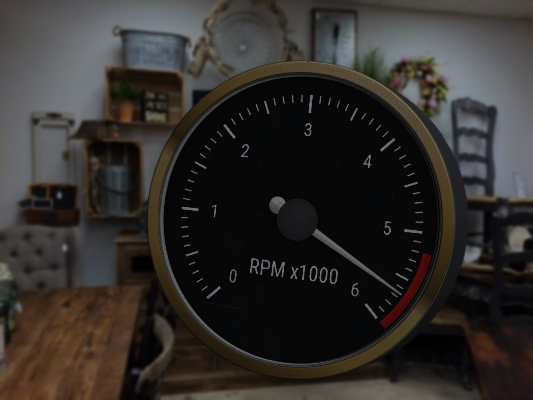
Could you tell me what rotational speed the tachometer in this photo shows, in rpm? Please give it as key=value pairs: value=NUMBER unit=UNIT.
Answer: value=5650 unit=rpm
